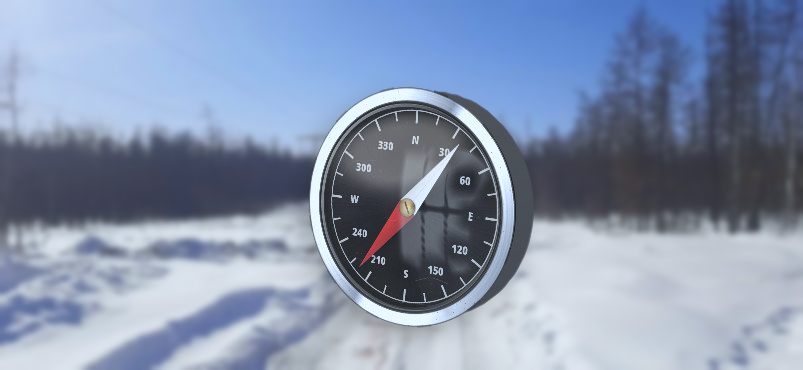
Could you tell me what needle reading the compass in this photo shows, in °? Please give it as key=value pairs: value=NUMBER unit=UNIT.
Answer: value=217.5 unit=°
